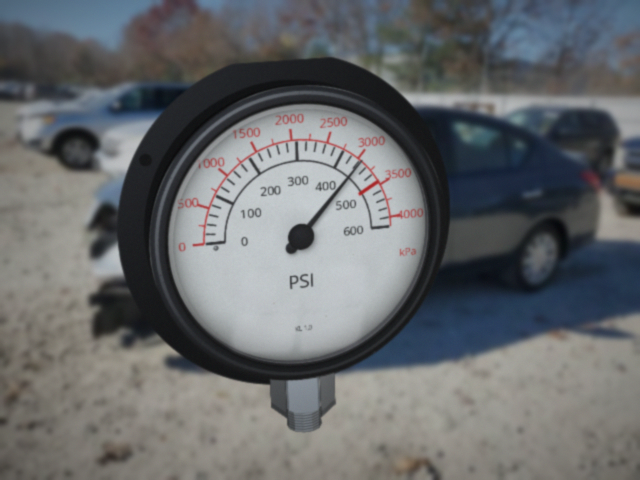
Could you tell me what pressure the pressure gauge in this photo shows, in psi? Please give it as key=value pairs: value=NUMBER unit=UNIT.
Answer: value=440 unit=psi
